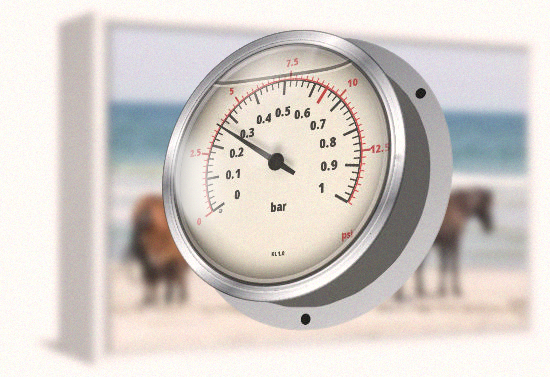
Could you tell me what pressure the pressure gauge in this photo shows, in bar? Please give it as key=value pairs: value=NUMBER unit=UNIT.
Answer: value=0.26 unit=bar
